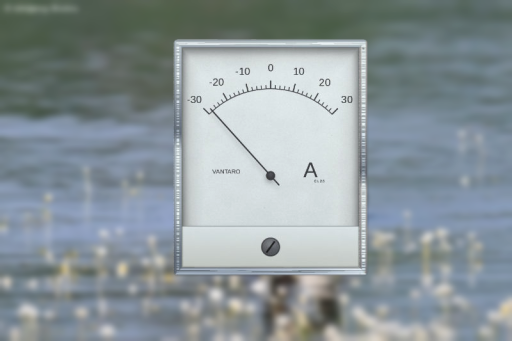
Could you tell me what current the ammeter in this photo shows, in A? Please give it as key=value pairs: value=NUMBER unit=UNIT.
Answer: value=-28 unit=A
